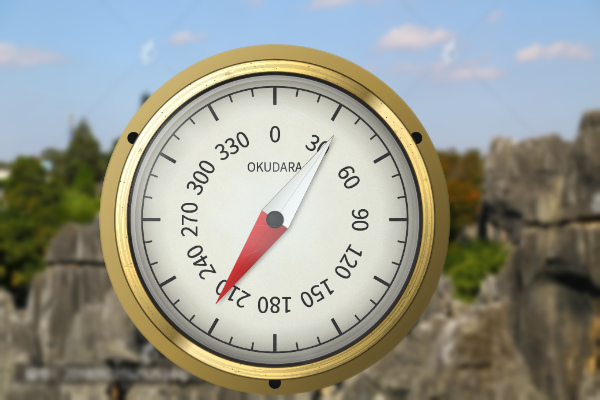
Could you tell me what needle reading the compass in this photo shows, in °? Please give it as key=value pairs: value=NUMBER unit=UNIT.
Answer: value=215 unit=°
